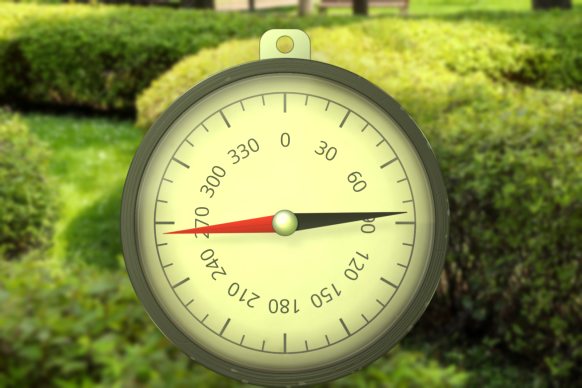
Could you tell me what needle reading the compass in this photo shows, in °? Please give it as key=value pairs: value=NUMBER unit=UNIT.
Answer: value=265 unit=°
